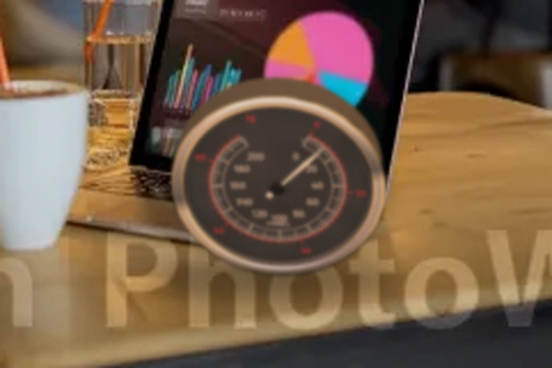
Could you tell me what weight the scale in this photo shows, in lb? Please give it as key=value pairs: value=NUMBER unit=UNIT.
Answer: value=10 unit=lb
